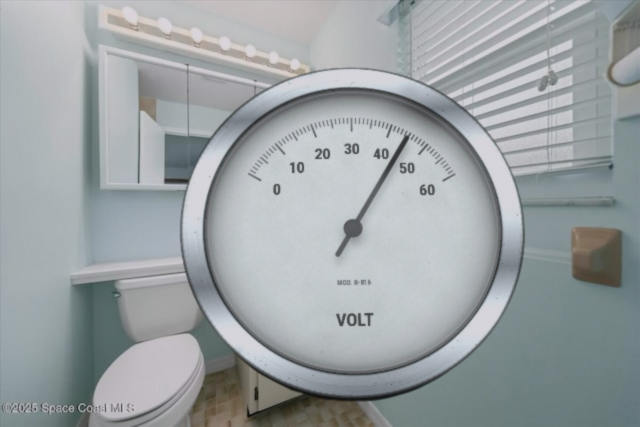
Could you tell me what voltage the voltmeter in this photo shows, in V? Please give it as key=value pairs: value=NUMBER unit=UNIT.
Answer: value=45 unit=V
